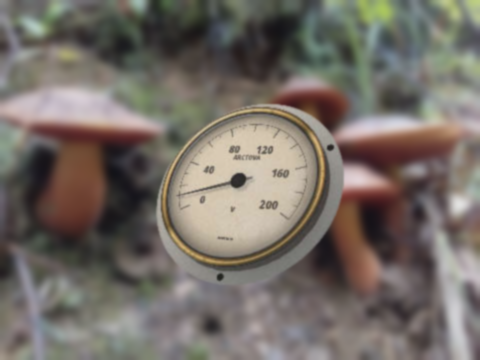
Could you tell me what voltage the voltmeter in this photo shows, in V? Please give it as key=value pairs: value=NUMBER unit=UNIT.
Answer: value=10 unit=V
